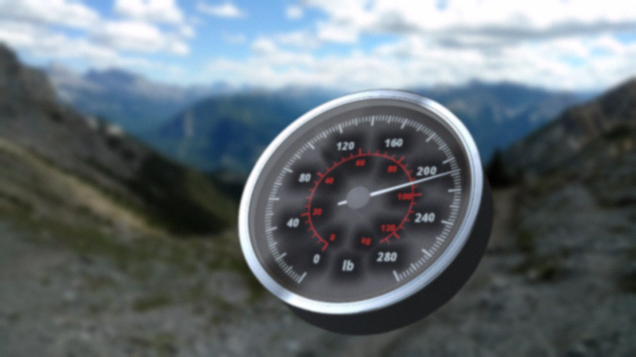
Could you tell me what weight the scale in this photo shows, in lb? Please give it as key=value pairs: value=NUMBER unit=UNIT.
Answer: value=210 unit=lb
